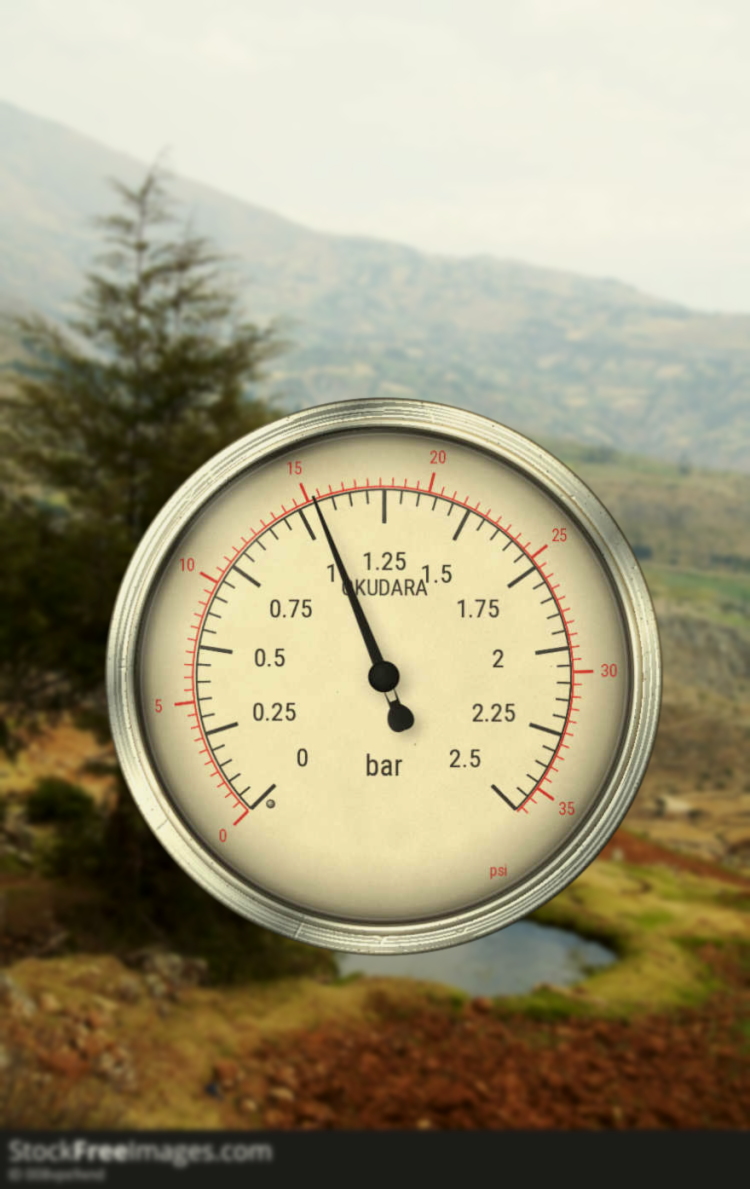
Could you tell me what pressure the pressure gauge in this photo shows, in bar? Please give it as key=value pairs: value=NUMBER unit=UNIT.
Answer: value=1.05 unit=bar
